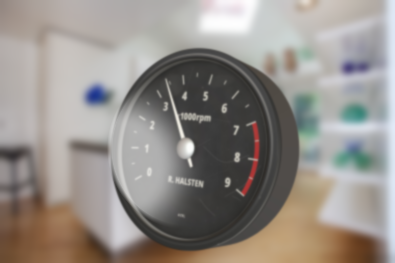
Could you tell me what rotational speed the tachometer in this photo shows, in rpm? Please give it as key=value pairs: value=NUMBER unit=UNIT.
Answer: value=3500 unit=rpm
